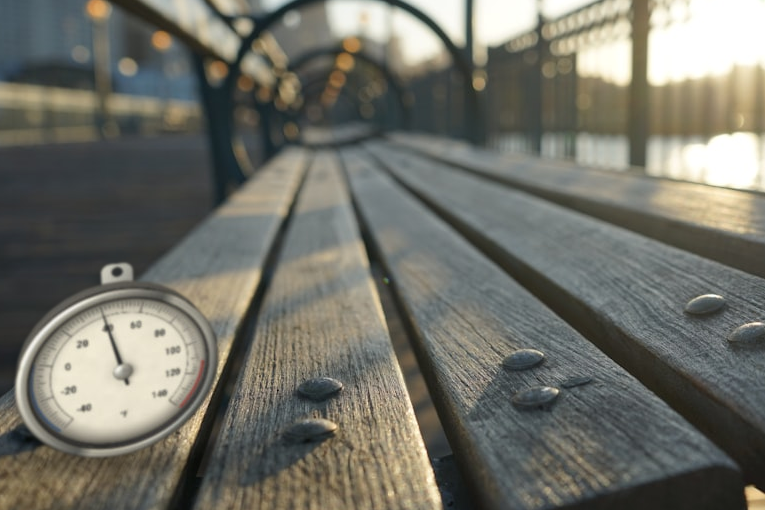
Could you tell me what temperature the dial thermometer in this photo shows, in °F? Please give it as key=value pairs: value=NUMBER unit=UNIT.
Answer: value=40 unit=°F
